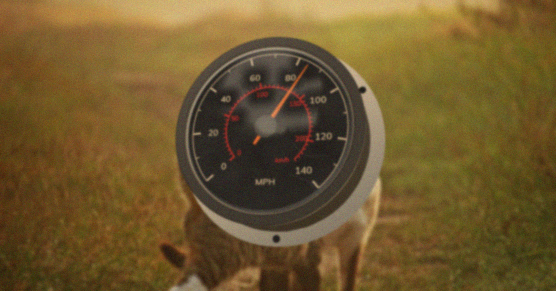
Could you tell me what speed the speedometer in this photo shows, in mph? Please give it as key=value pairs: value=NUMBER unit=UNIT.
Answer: value=85 unit=mph
